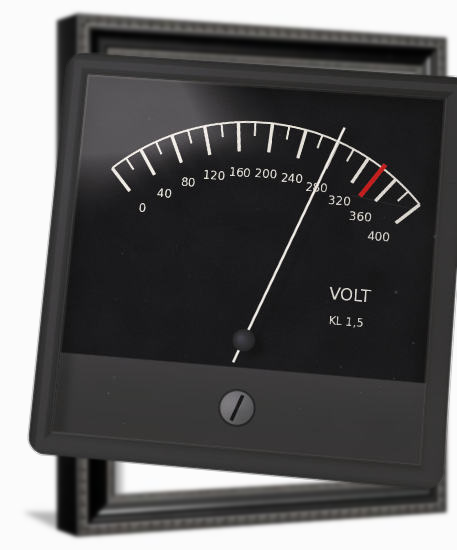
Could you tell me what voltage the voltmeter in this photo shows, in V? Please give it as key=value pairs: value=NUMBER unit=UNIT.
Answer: value=280 unit=V
